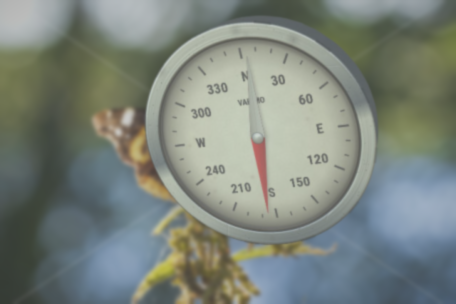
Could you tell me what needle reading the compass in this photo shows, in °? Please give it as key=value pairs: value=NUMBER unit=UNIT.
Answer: value=185 unit=°
